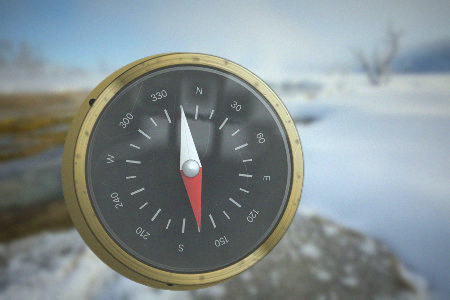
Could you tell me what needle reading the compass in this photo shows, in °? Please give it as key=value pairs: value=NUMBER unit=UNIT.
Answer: value=165 unit=°
